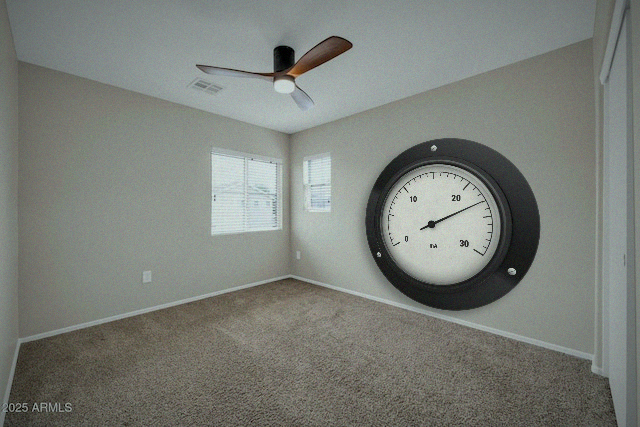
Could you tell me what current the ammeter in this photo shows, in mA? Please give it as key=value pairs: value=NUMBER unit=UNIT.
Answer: value=23 unit=mA
